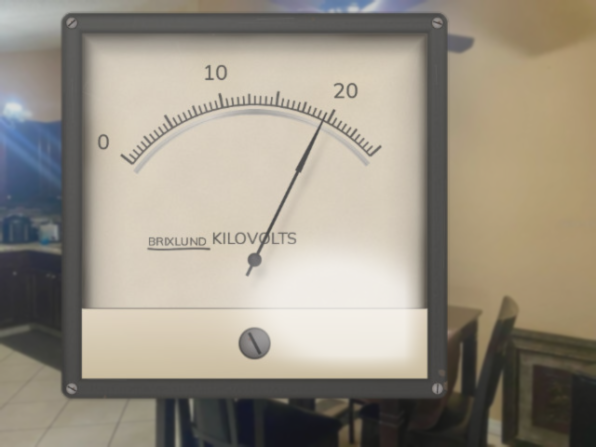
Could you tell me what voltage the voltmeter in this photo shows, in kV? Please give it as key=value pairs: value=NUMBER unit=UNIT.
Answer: value=19.5 unit=kV
